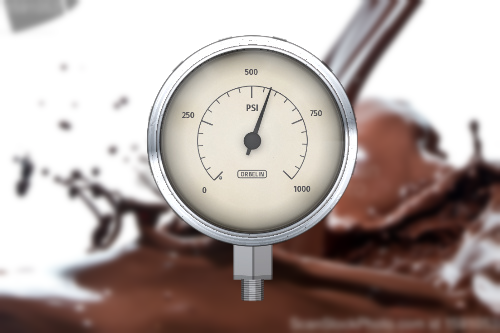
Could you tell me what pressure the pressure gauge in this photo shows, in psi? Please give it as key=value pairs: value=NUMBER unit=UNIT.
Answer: value=575 unit=psi
